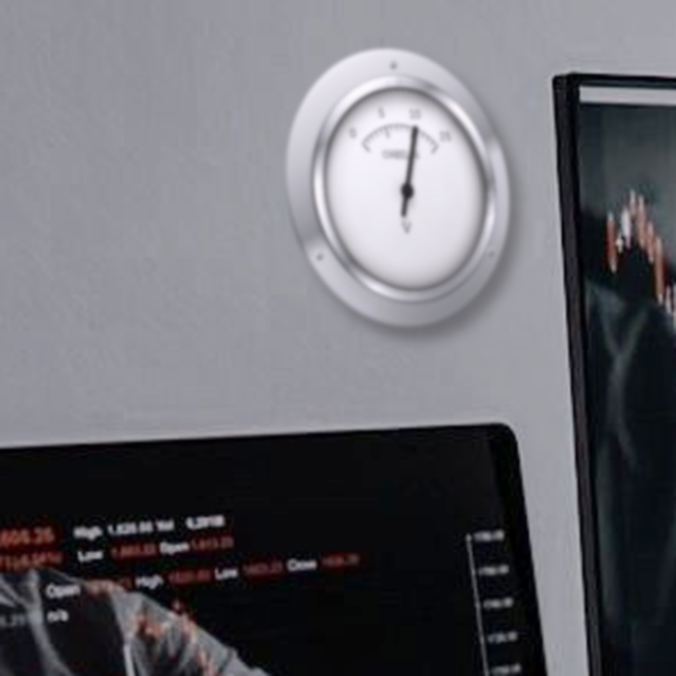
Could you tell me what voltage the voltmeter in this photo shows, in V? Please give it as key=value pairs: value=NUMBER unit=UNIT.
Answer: value=10 unit=V
